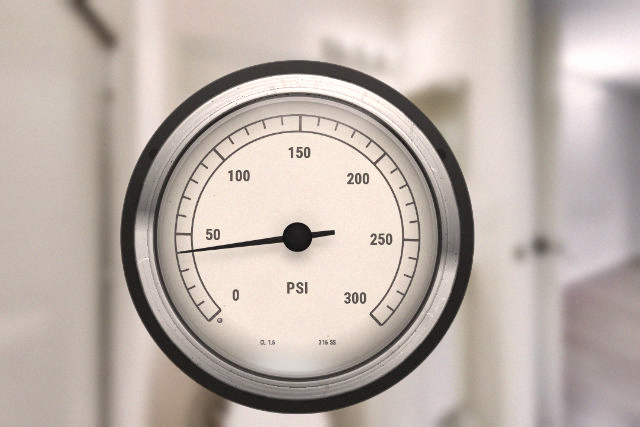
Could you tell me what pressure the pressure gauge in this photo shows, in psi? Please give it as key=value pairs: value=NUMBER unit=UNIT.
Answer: value=40 unit=psi
